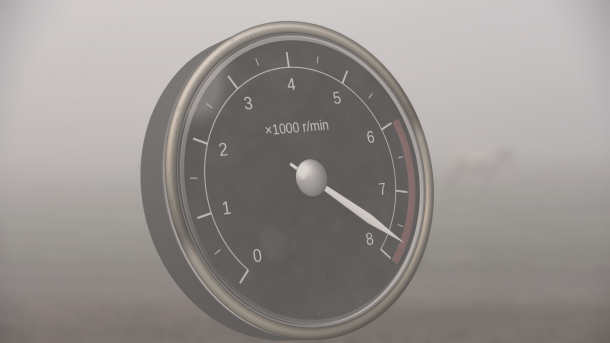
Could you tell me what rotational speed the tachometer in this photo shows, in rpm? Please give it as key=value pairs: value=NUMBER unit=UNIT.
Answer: value=7750 unit=rpm
